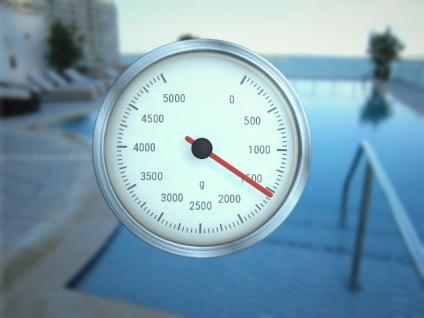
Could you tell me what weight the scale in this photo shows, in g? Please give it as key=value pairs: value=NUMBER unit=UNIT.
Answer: value=1550 unit=g
